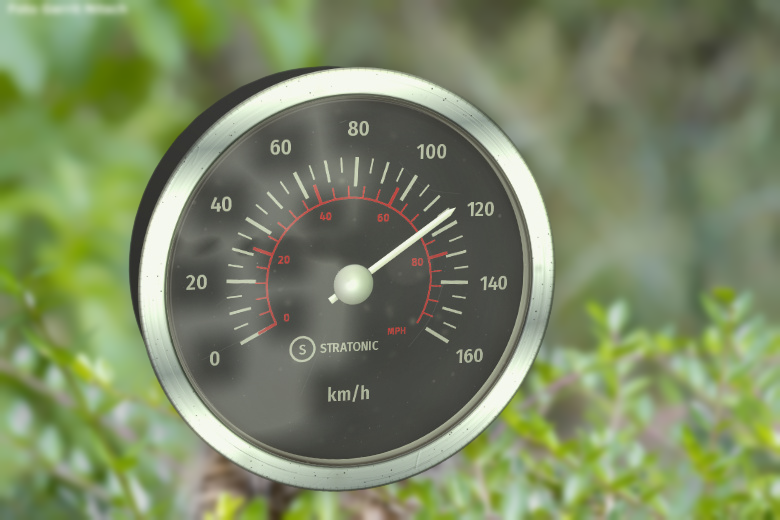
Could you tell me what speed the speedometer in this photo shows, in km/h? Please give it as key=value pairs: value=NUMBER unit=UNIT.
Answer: value=115 unit=km/h
